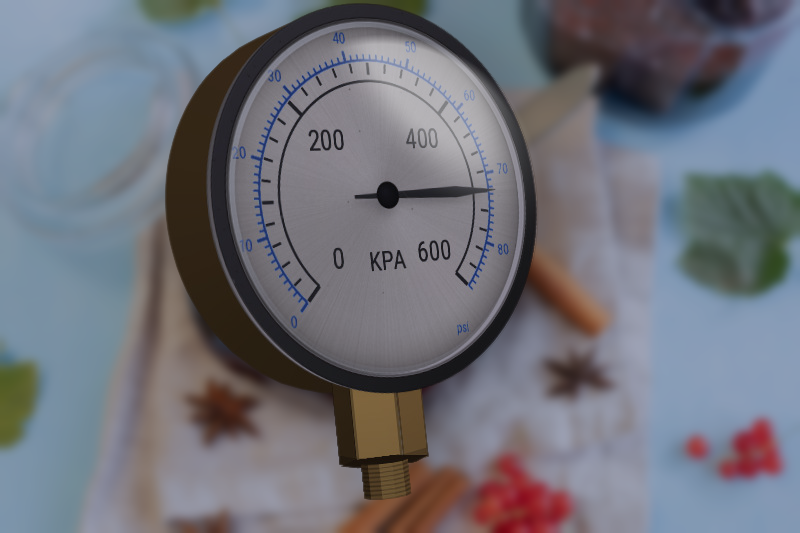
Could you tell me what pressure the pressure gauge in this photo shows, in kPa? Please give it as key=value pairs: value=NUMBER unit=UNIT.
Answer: value=500 unit=kPa
